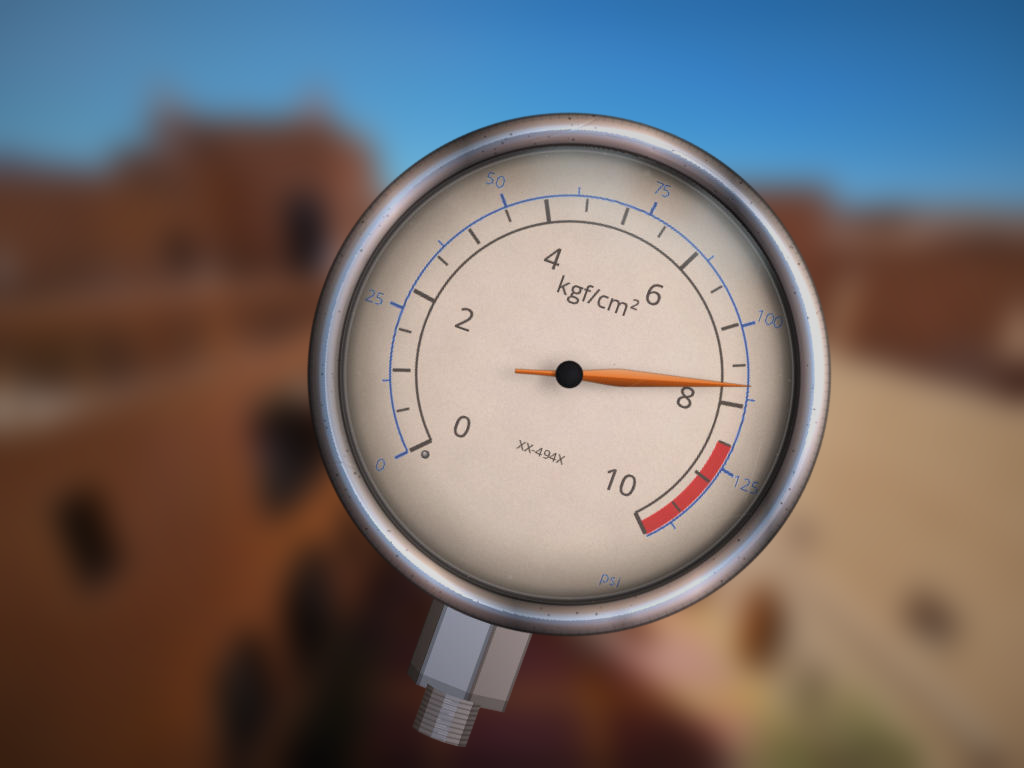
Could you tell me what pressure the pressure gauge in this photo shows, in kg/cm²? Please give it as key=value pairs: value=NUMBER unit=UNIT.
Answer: value=7.75 unit=kg/cm²
